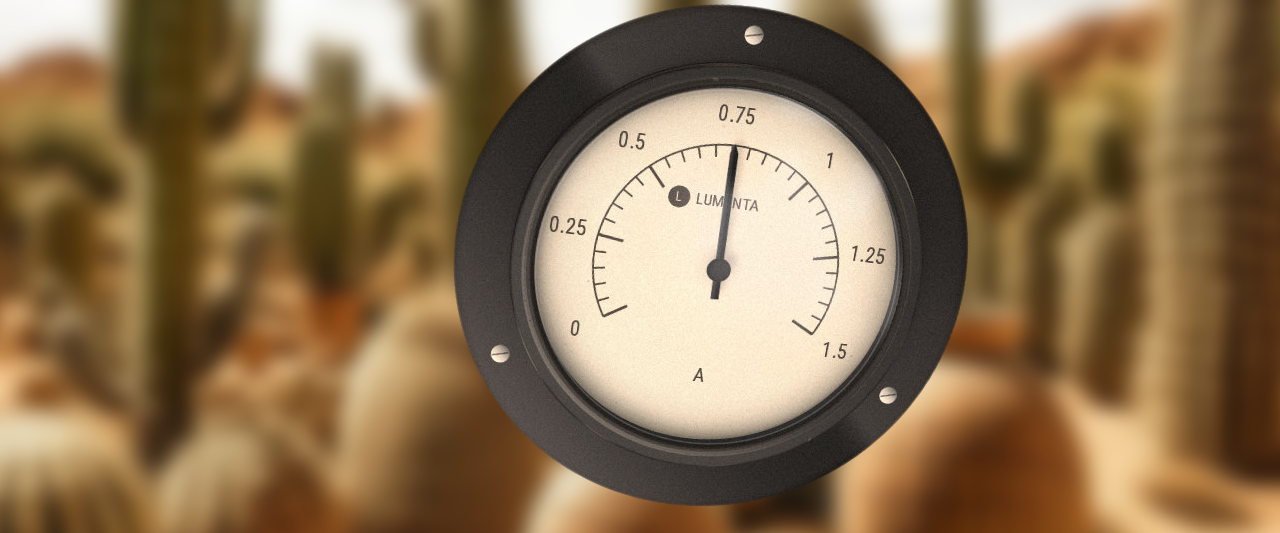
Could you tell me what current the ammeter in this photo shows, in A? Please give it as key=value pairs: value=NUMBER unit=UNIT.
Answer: value=0.75 unit=A
